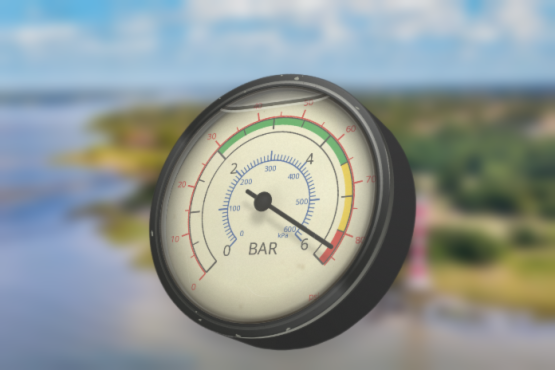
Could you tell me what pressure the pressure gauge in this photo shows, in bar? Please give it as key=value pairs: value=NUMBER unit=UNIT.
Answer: value=5.75 unit=bar
